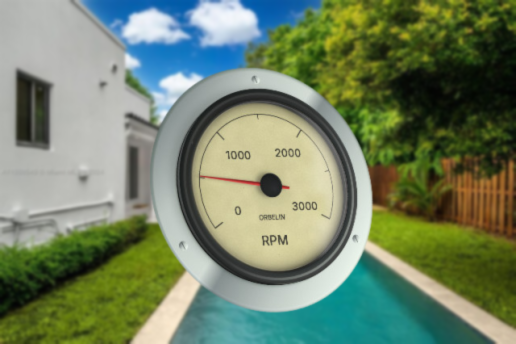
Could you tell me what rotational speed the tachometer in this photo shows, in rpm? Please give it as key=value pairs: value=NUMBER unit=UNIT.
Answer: value=500 unit=rpm
